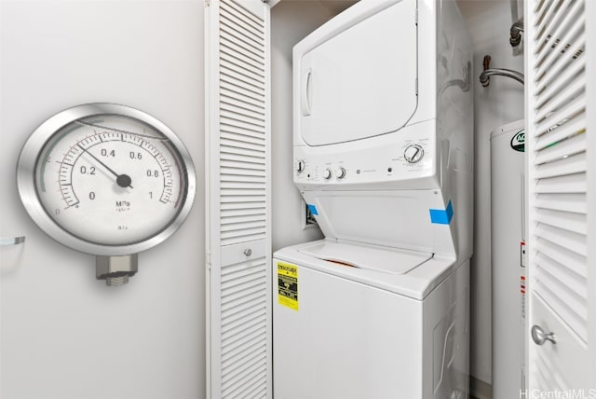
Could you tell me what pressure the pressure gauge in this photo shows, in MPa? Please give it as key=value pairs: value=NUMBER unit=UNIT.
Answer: value=0.3 unit=MPa
